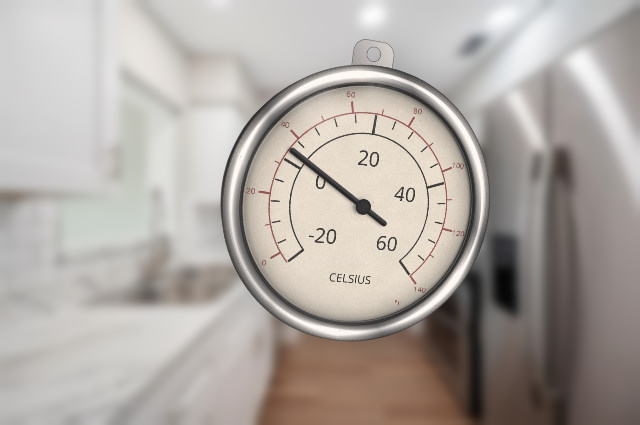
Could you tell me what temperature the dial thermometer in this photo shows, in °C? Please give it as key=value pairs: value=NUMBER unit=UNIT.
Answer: value=2 unit=°C
